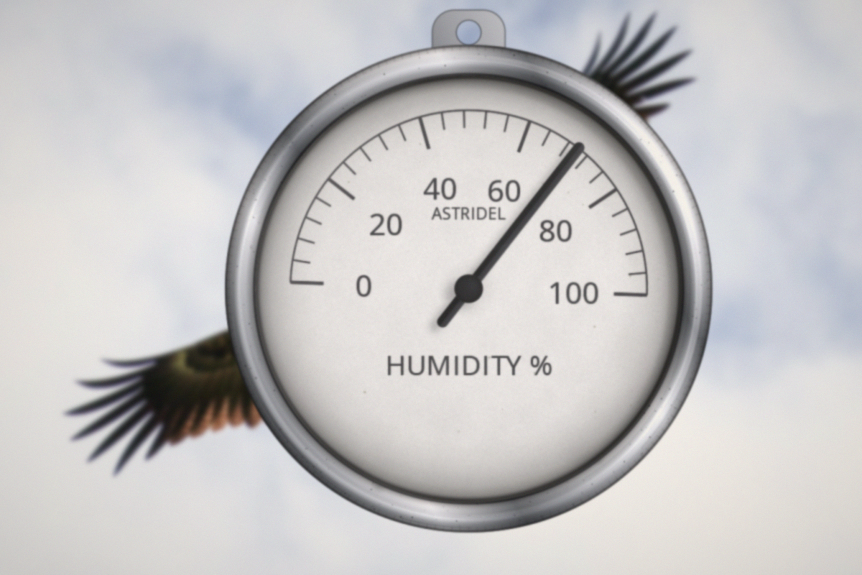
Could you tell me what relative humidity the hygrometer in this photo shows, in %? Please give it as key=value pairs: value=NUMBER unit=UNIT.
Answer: value=70 unit=%
